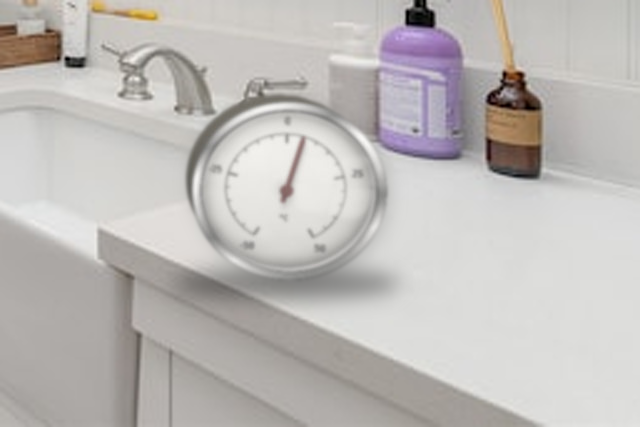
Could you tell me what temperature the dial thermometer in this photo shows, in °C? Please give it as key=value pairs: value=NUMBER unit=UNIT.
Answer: value=5 unit=°C
